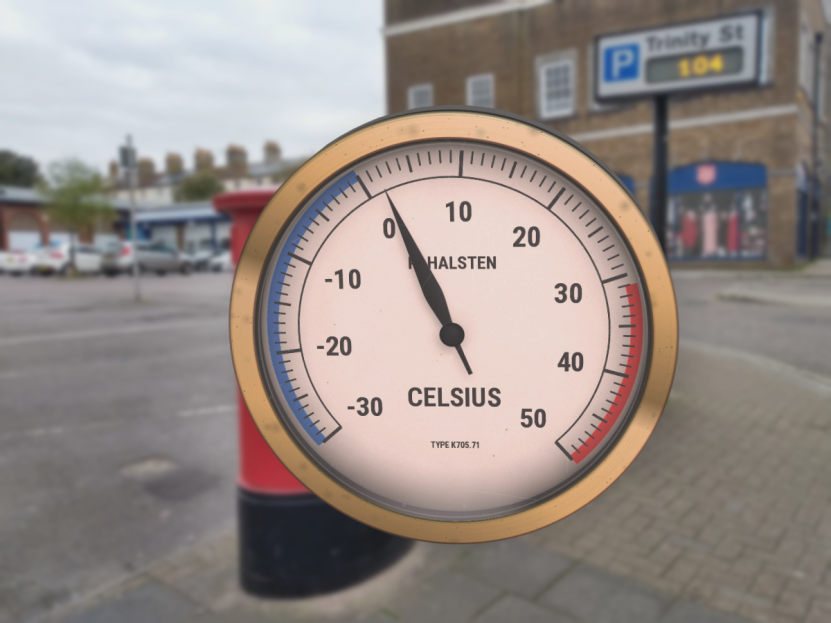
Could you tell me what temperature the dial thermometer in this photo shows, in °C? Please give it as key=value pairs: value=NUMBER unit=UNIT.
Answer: value=2 unit=°C
